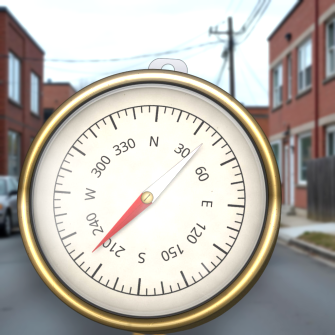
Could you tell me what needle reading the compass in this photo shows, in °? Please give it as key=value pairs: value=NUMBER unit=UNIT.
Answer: value=220 unit=°
